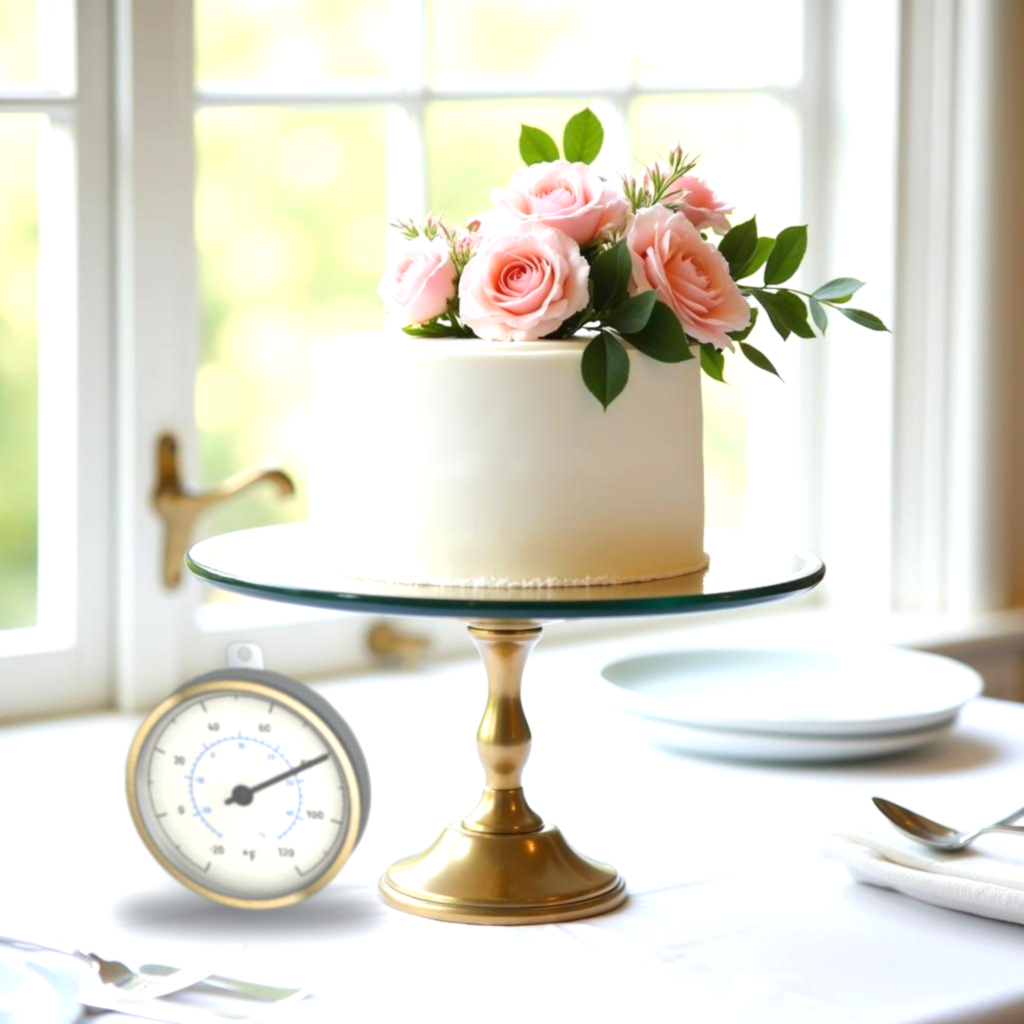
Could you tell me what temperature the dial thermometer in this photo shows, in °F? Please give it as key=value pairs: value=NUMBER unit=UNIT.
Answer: value=80 unit=°F
